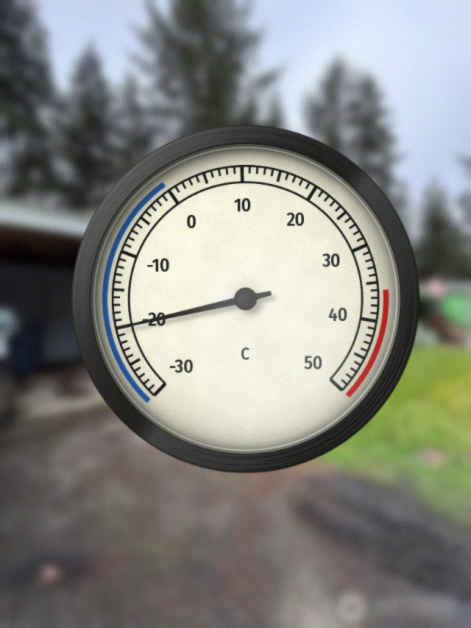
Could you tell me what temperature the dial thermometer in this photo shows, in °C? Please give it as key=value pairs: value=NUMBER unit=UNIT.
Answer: value=-20 unit=°C
